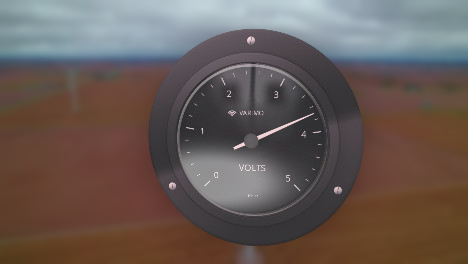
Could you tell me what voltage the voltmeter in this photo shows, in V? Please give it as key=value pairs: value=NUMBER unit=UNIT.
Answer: value=3.7 unit=V
